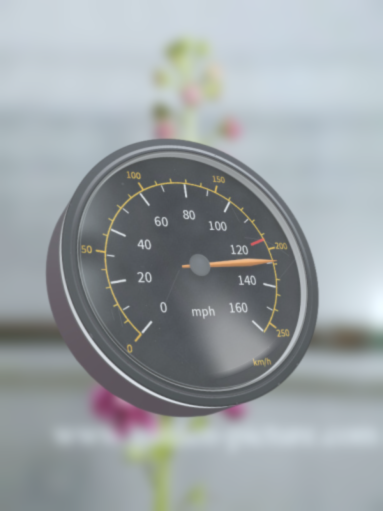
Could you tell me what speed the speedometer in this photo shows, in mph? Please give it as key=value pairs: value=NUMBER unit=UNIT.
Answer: value=130 unit=mph
